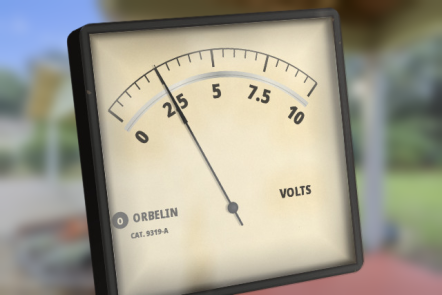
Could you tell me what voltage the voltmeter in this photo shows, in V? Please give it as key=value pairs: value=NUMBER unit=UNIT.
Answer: value=2.5 unit=V
